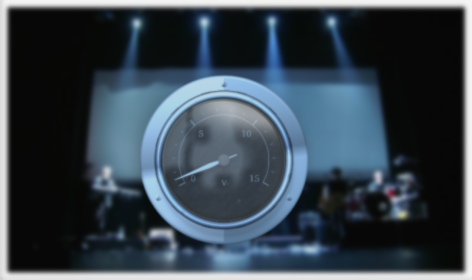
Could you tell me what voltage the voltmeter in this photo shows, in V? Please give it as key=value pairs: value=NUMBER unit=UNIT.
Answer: value=0.5 unit=V
